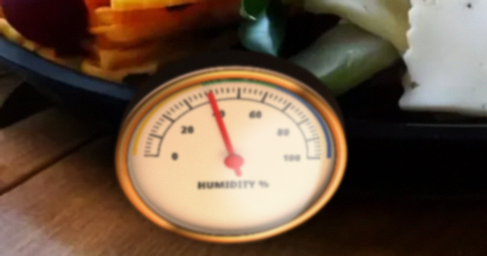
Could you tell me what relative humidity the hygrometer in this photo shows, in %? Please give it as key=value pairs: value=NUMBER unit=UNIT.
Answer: value=40 unit=%
